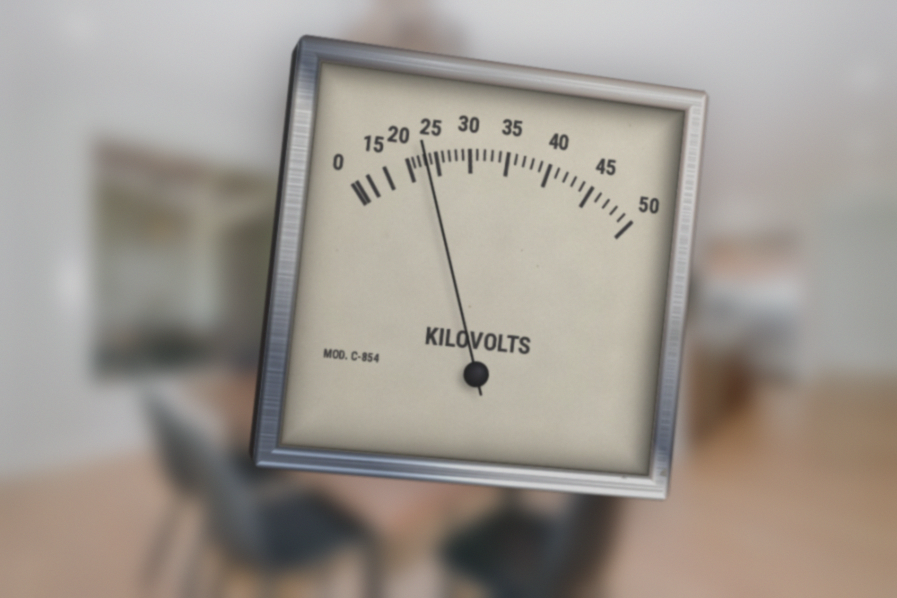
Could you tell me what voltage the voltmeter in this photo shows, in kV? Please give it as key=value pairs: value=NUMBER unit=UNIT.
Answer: value=23 unit=kV
